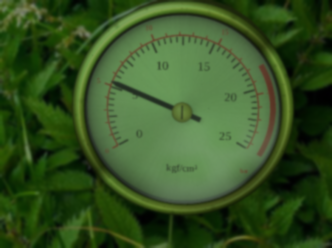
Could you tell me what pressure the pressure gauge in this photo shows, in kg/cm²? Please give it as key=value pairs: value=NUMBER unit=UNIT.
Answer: value=5.5 unit=kg/cm²
